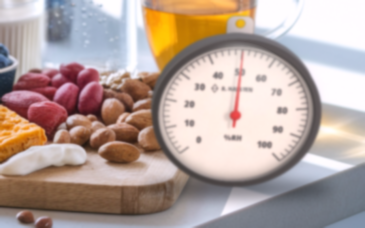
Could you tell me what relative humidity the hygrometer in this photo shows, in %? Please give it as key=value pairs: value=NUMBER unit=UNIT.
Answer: value=50 unit=%
